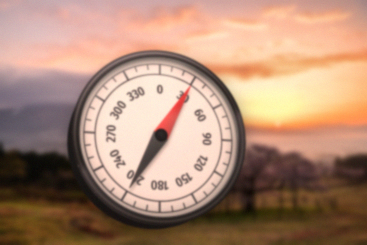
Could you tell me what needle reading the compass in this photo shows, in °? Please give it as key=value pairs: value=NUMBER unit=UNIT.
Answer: value=30 unit=°
